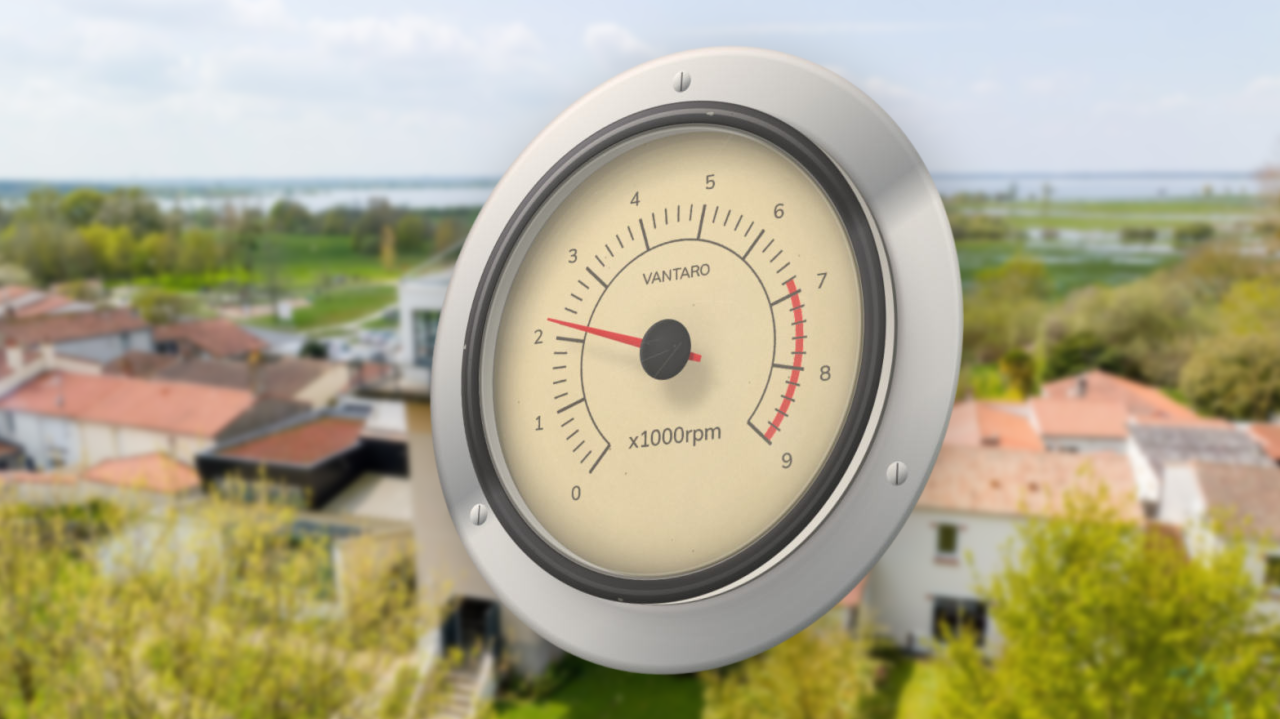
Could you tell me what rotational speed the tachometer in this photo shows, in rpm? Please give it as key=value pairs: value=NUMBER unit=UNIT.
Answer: value=2200 unit=rpm
